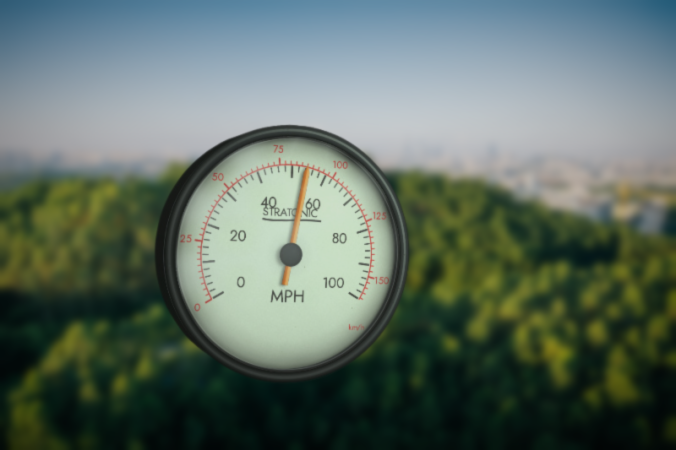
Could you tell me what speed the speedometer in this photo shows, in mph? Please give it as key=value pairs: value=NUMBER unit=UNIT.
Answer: value=54 unit=mph
